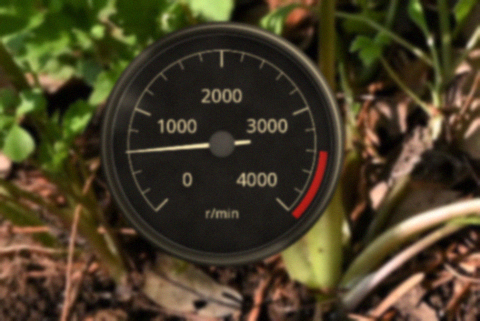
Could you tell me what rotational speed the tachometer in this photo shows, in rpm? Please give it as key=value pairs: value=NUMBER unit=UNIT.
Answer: value=600 unit=rpm
